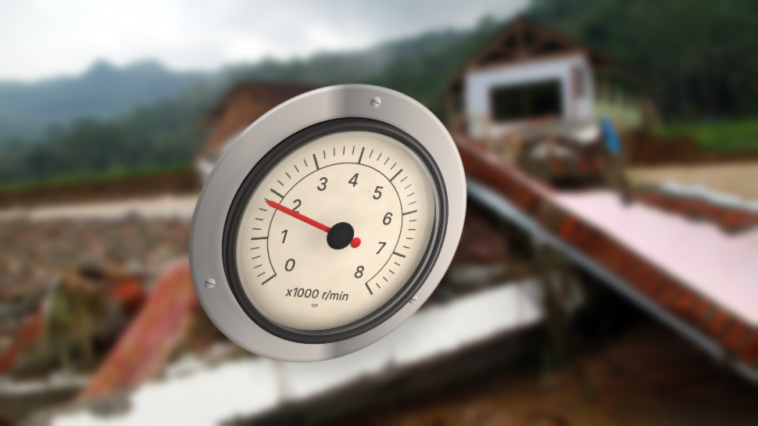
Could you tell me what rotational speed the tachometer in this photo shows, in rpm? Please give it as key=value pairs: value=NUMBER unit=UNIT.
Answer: value=1800 unit=rpm
